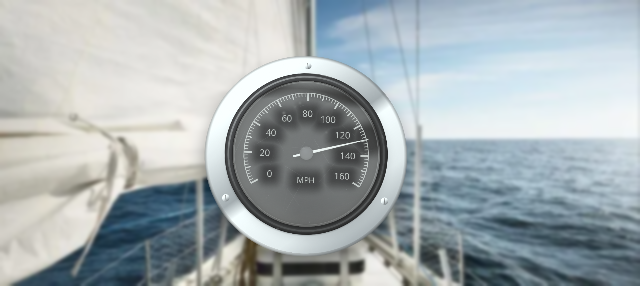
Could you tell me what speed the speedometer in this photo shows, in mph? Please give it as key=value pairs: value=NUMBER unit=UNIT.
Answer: value=130 unit=mph
